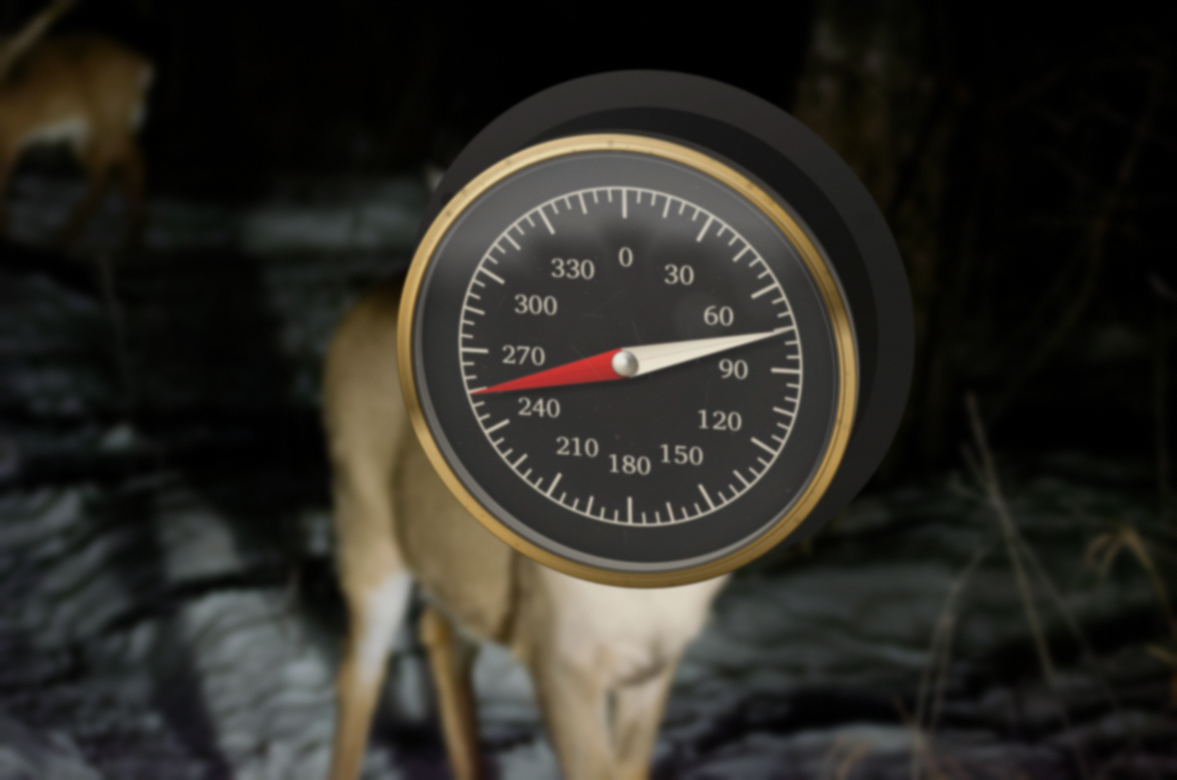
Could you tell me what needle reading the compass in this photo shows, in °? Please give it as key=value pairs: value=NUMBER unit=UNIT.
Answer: value=255 unit=°
